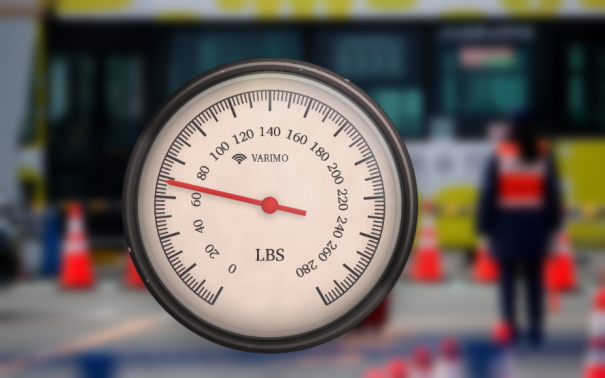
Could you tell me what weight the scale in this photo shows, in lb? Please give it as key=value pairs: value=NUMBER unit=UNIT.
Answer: value=68 unit=lb
